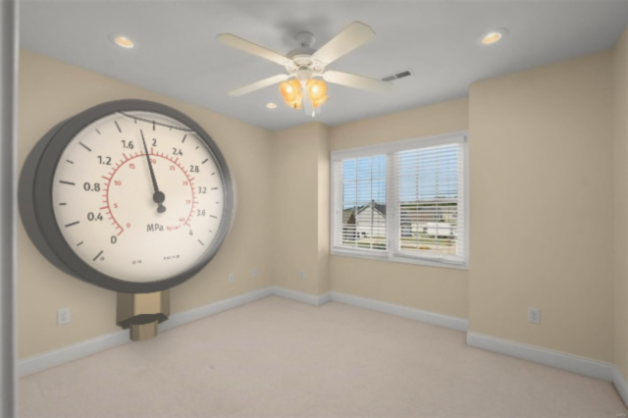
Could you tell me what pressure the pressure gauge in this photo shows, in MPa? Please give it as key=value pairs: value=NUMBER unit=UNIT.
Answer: value=1.8 unit=MPa
